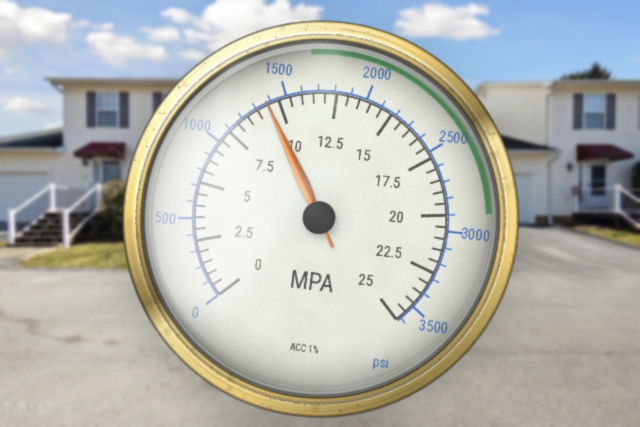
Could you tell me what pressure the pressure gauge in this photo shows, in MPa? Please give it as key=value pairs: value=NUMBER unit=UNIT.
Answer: value=9.5 unit=MPa
